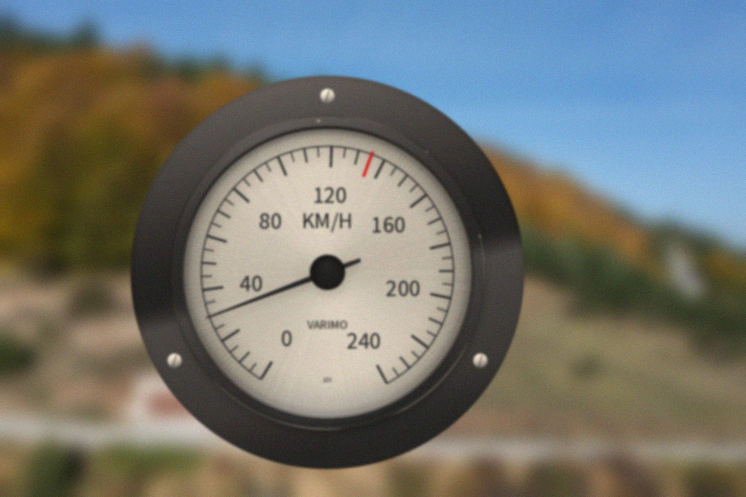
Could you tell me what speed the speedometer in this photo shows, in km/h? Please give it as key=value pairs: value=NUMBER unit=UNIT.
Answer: value=30 unit=km/h
